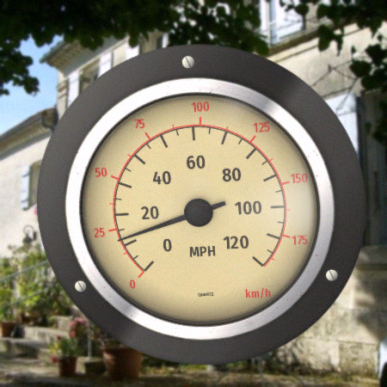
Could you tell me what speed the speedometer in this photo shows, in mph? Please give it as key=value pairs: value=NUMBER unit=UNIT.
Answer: value=12.5 unit=mph
